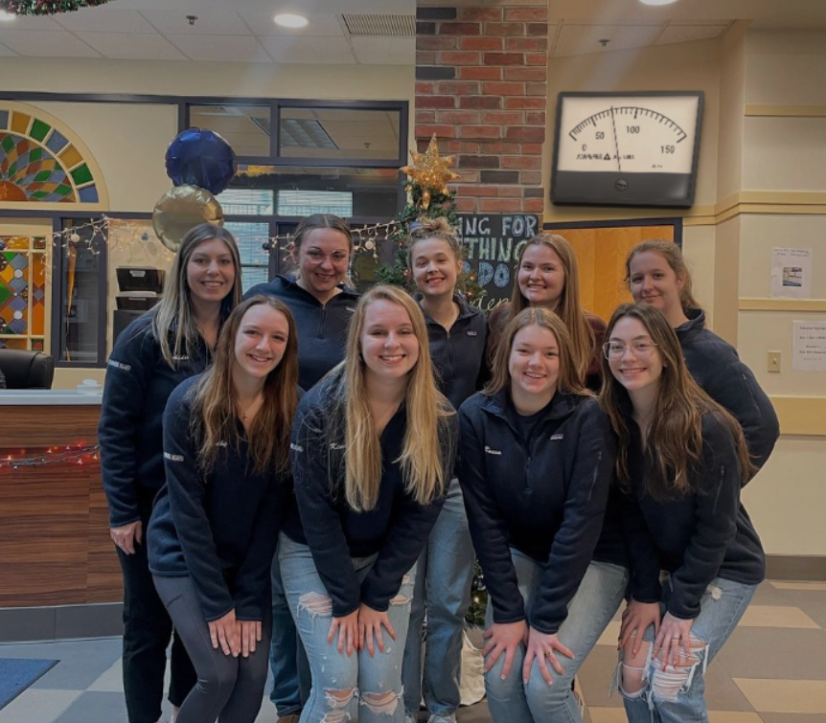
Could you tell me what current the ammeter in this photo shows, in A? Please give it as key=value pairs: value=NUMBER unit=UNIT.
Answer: value=75 unit=A
